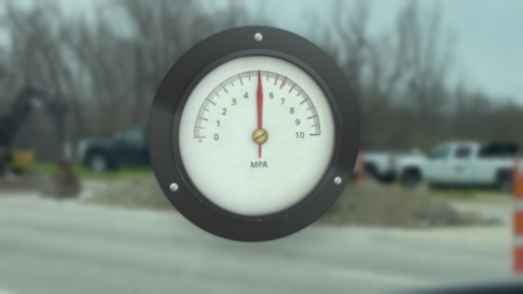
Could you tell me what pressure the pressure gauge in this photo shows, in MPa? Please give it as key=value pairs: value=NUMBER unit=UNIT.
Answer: value=5 unit=MPa
